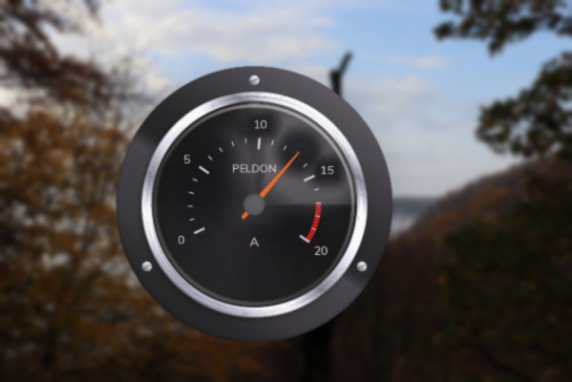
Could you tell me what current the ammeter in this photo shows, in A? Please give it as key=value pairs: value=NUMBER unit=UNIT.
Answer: value=13 unit=A
